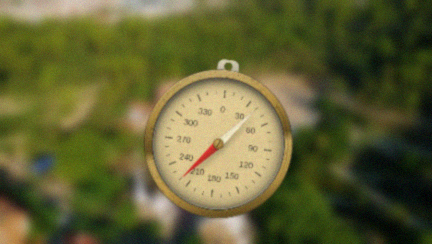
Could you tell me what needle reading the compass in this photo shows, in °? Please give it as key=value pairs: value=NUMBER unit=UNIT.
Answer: value=220 unit=°
